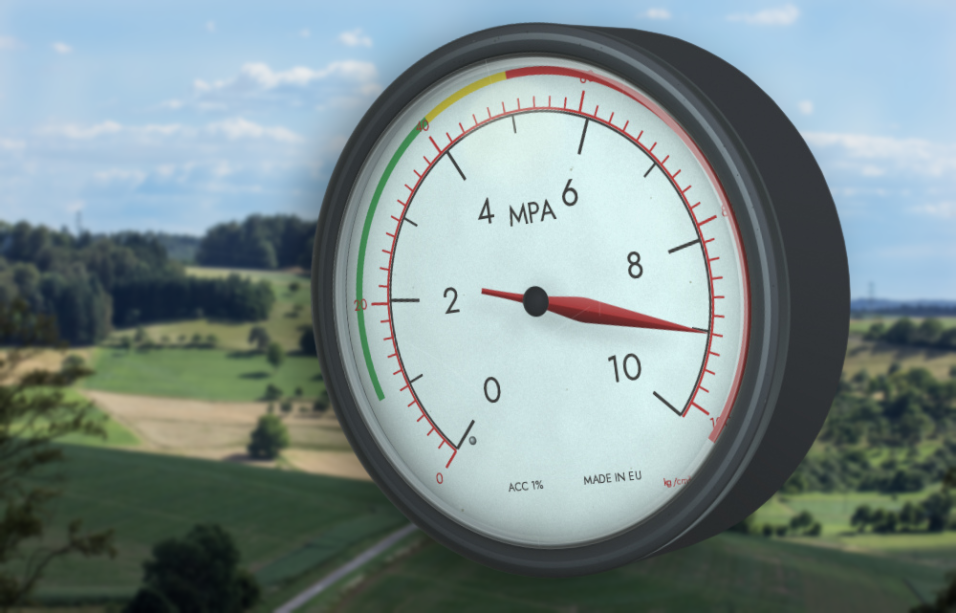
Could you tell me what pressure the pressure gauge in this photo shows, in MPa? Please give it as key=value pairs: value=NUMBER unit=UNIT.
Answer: value=9 unit=MPa
